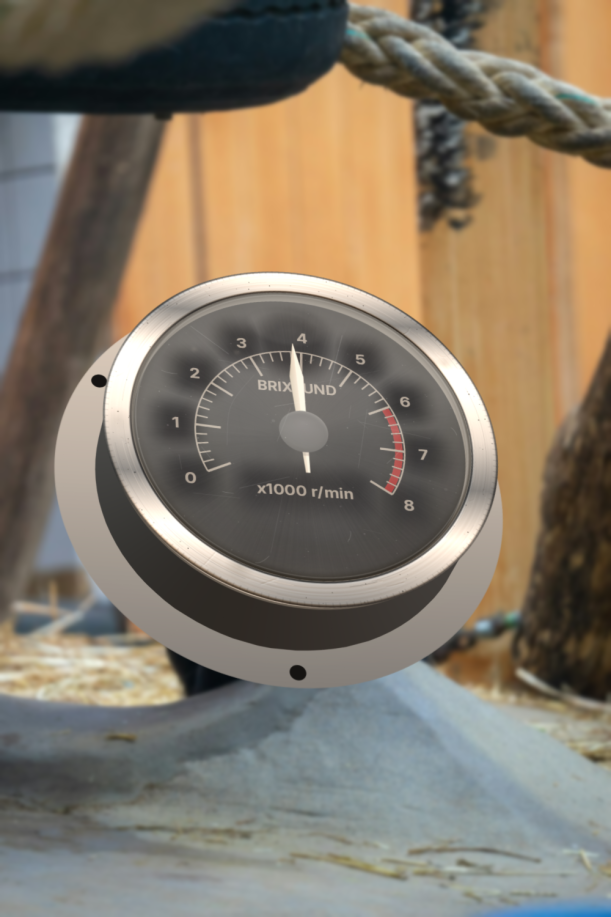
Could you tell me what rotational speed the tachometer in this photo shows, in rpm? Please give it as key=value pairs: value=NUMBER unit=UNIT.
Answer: value=3800 unit=rpm
